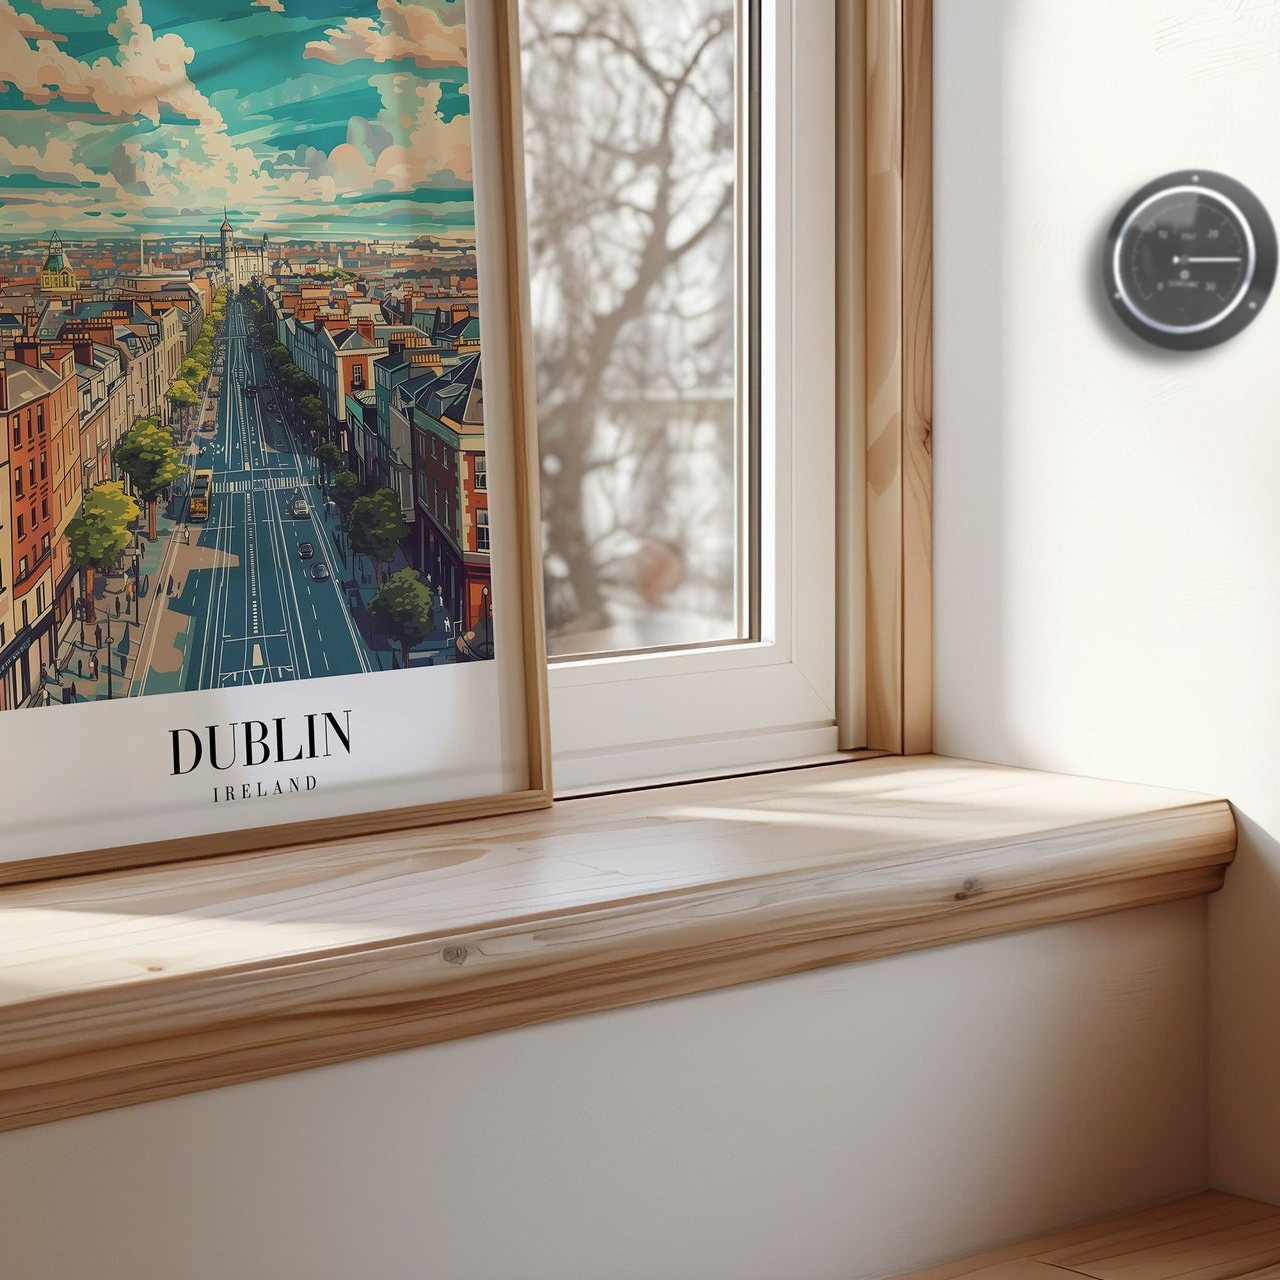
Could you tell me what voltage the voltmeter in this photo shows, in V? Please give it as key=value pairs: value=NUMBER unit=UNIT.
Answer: value=25 unit=V
